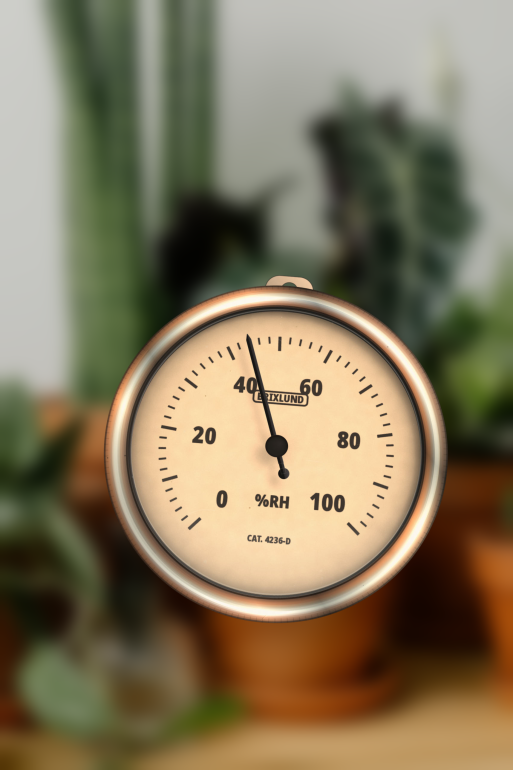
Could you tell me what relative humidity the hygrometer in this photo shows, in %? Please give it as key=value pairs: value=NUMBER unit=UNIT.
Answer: value=44 unit=%
